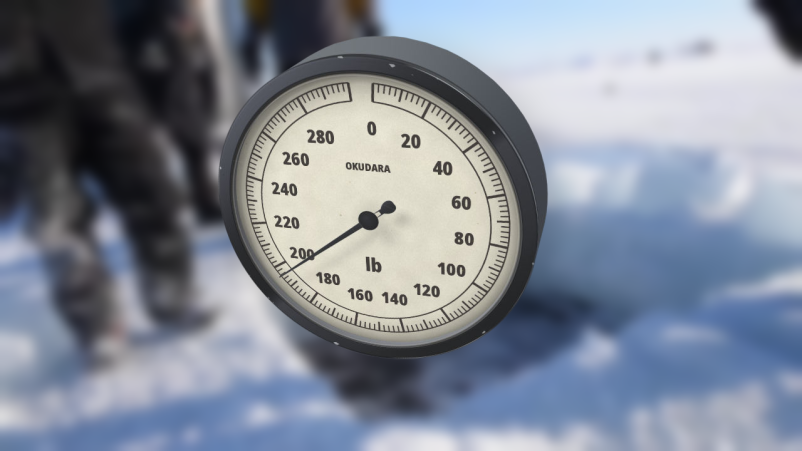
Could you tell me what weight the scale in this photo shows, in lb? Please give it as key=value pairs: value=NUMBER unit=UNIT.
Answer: value=196 unit=lb
